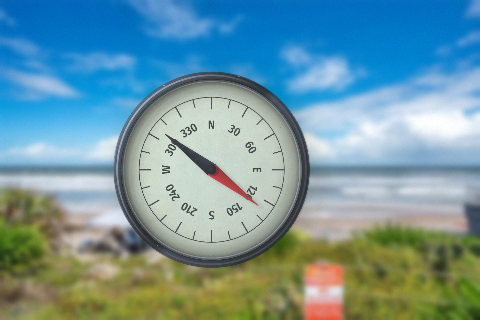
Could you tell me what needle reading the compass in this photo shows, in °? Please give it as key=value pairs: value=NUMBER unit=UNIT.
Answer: value=127.5 unit=°
